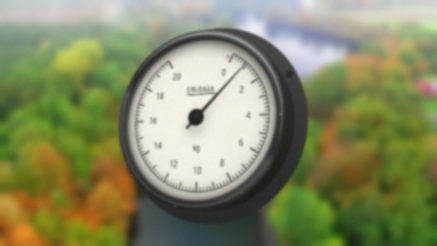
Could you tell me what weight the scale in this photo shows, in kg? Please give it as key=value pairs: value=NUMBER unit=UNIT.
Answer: value=1 unit=kg
